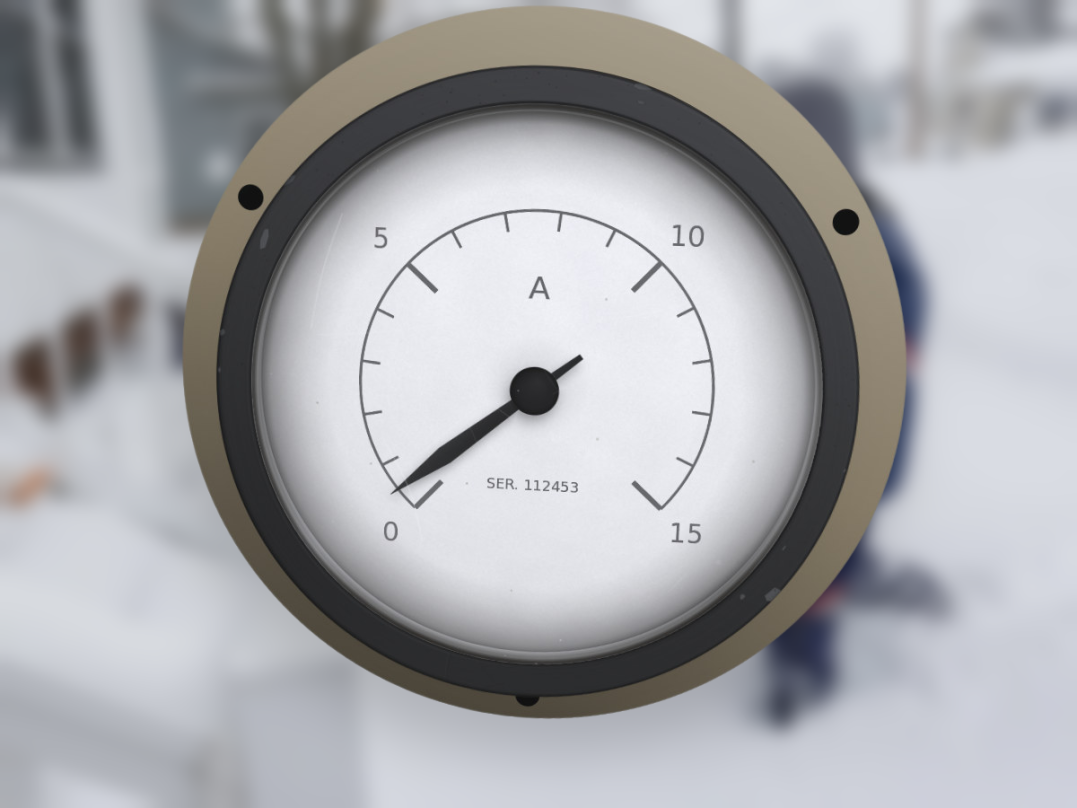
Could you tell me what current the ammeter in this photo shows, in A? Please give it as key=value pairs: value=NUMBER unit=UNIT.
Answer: value=0.5 unit=A
